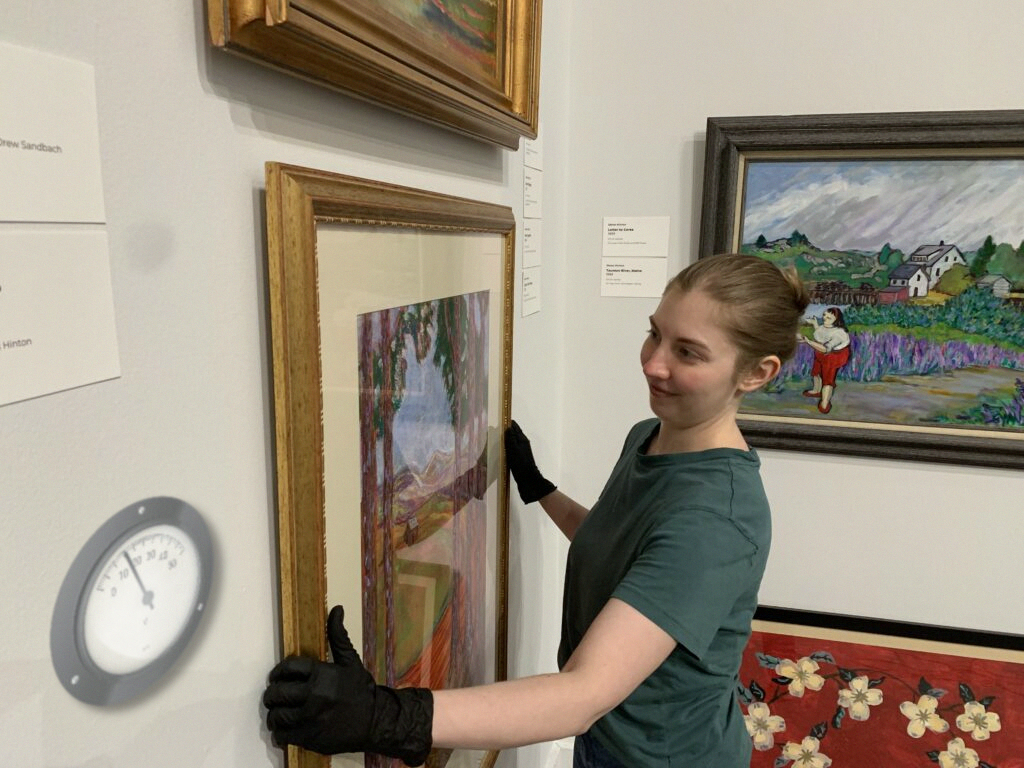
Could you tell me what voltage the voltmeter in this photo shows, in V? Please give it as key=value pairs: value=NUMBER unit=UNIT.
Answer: value=15 unit=V
